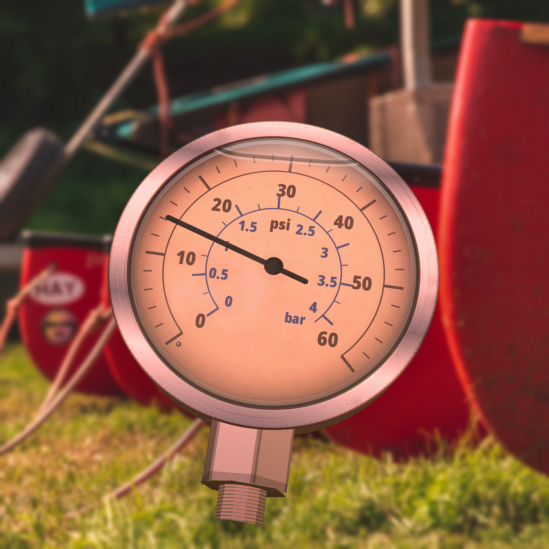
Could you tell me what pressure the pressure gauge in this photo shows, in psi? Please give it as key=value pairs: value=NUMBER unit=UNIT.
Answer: value=14 unit=psi
